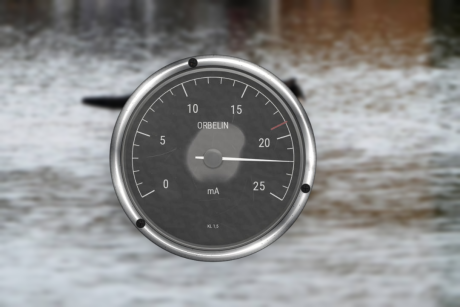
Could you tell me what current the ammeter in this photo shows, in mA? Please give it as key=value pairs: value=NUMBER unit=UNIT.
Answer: value=22 unit=mA
